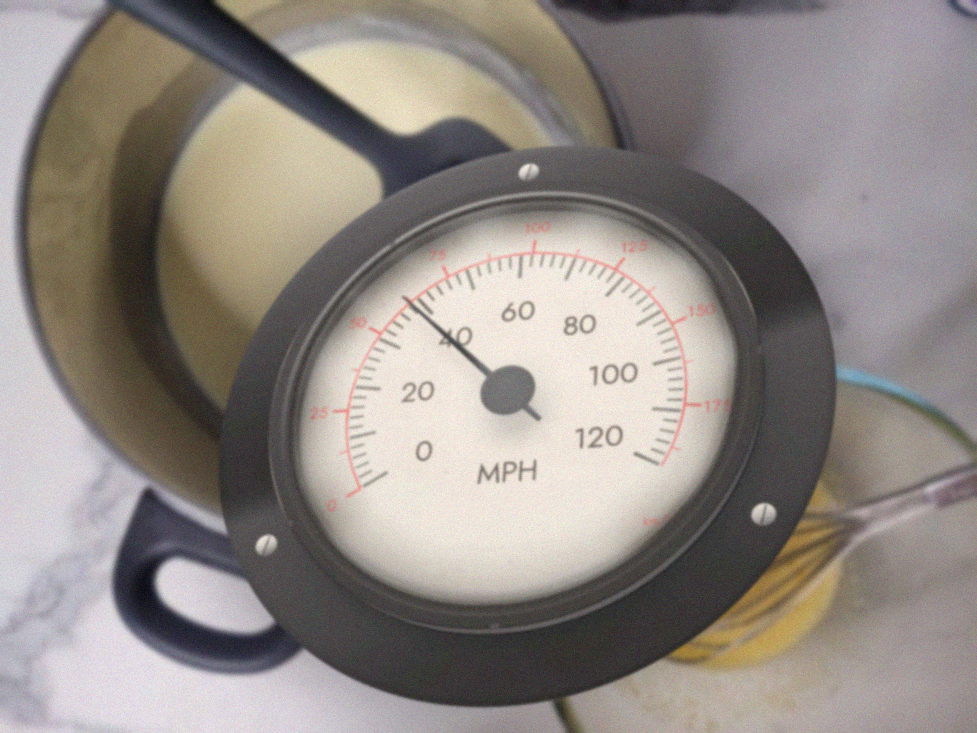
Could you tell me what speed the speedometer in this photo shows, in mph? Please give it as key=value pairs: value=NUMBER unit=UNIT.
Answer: value=38 unit=mph
